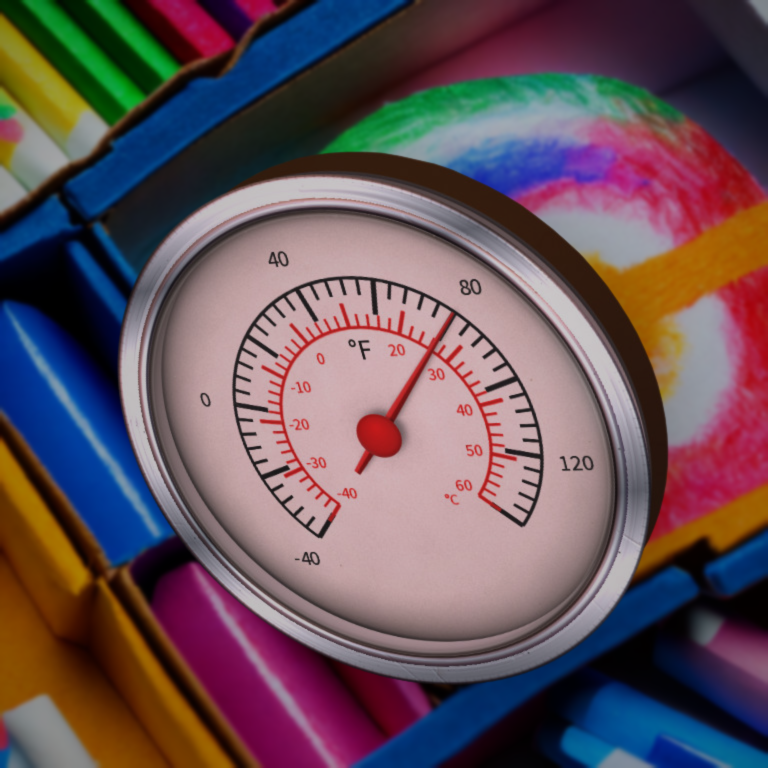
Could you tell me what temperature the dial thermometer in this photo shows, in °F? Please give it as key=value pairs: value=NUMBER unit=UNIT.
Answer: value=80 unit=°F
